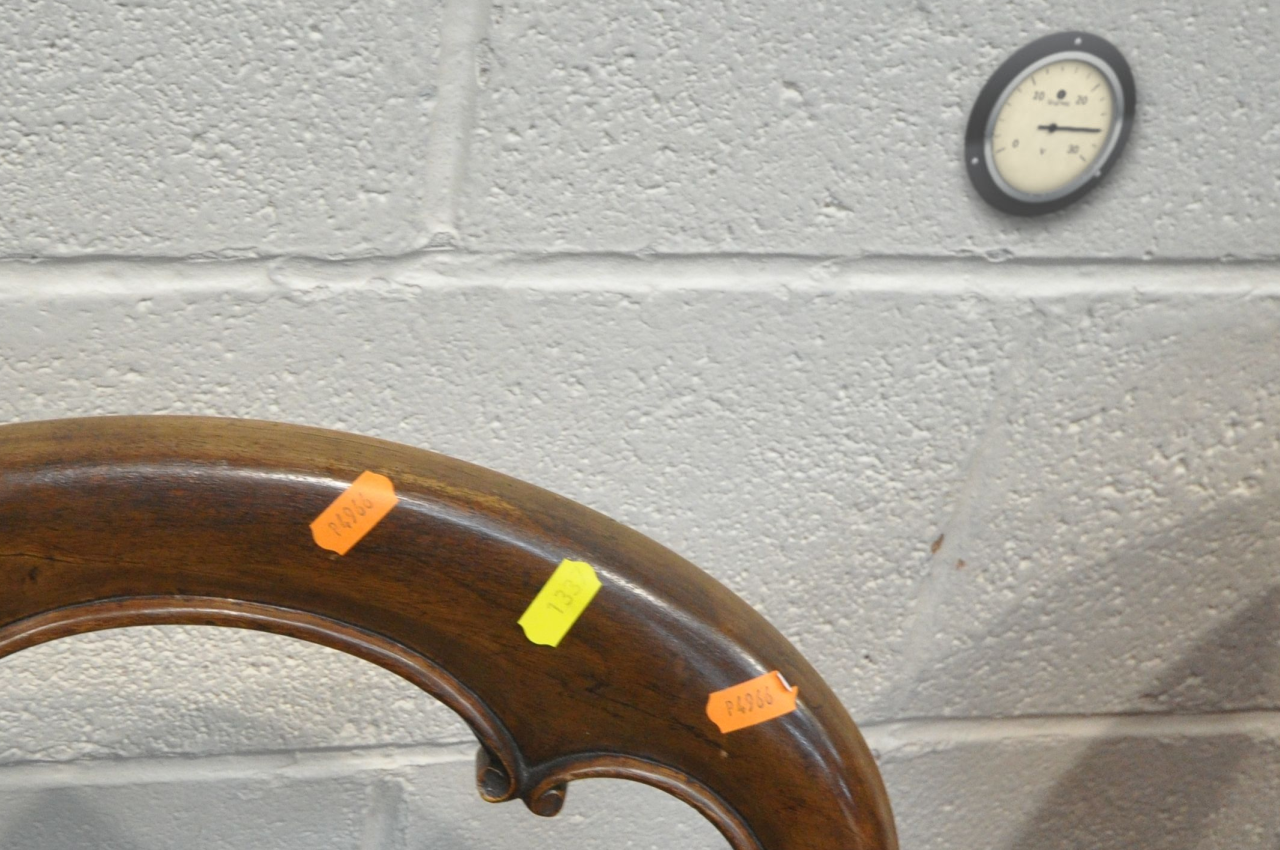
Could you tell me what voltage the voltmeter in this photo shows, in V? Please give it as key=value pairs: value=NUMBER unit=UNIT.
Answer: value=26 unit=V
